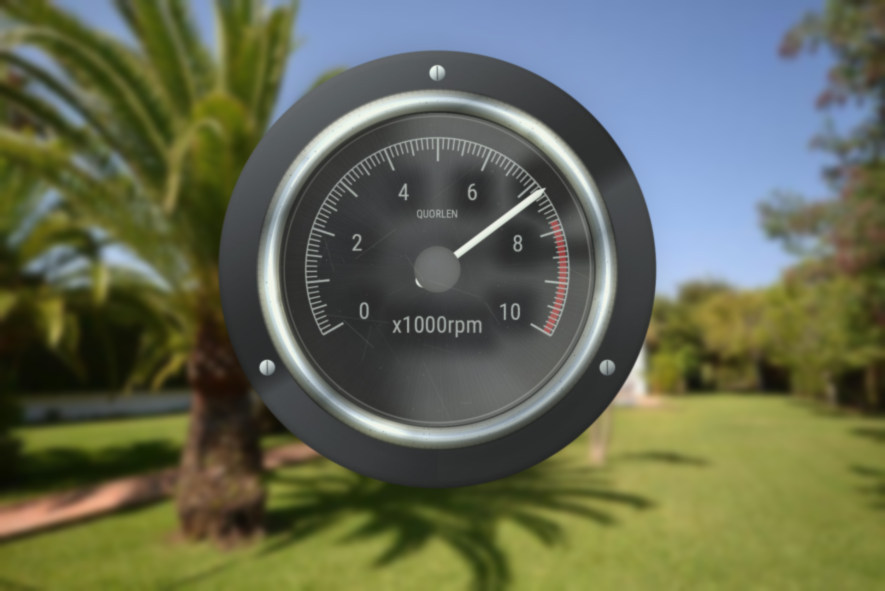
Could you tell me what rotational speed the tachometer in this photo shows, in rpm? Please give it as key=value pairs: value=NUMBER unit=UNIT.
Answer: value=7200 unit=rpm
